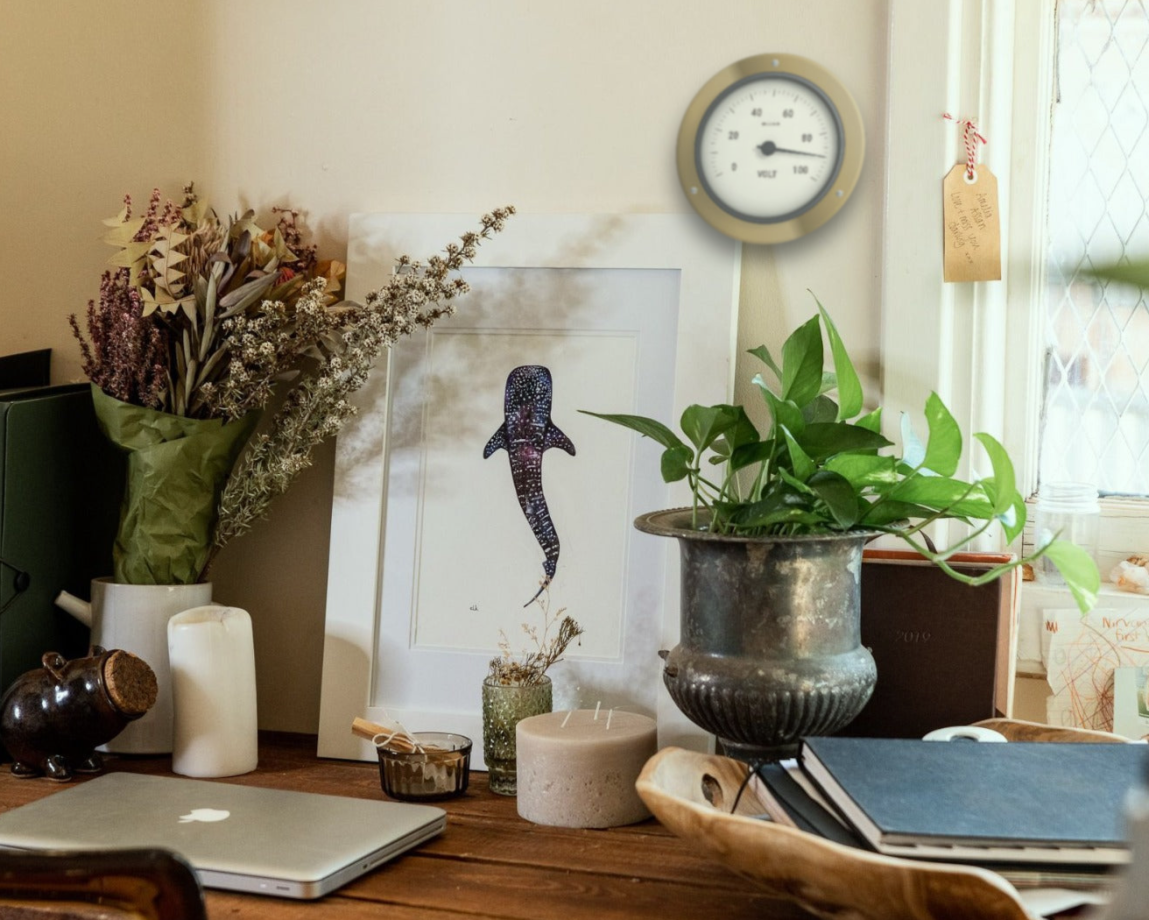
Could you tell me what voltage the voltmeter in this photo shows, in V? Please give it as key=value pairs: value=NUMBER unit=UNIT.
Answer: value=90 unit=V
